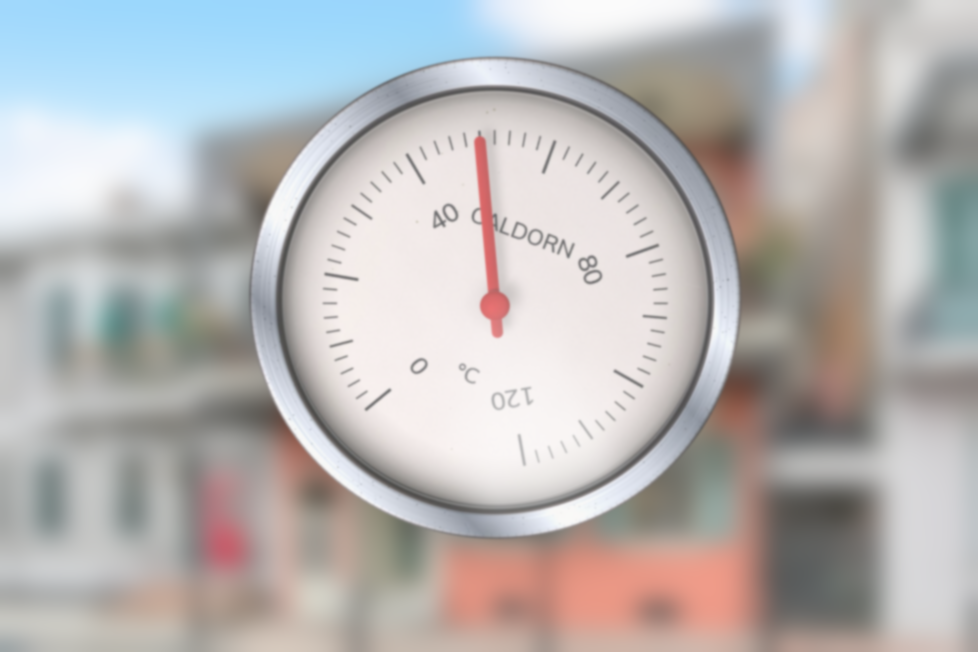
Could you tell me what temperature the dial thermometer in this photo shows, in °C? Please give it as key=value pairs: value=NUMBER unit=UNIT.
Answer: value=50 unit=°C
